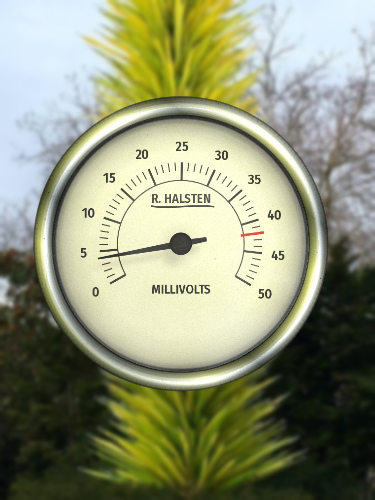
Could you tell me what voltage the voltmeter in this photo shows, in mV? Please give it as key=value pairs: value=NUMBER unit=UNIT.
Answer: value=4 unit=mV
